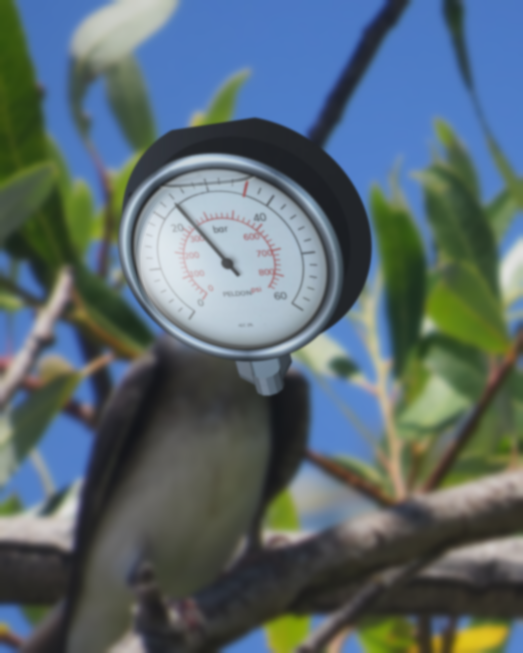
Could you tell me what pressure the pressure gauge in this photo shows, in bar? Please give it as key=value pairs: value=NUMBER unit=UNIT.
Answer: value=24 unit=bar
